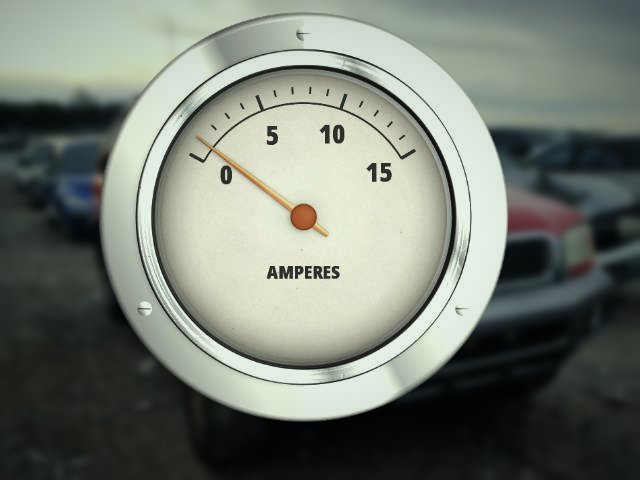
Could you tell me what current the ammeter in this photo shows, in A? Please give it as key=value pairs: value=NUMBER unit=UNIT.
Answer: value=1 unit=A
